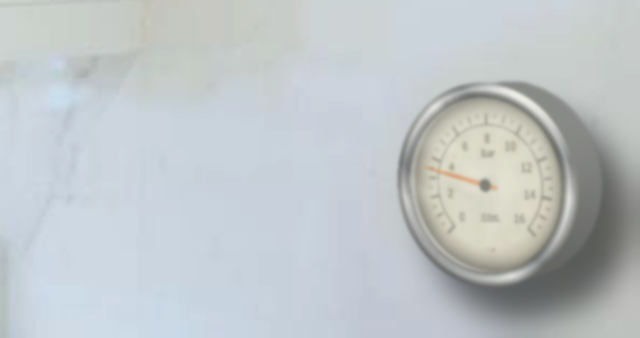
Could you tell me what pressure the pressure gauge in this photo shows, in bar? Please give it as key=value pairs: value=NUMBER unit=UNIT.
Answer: value=3.5 unit=bar
